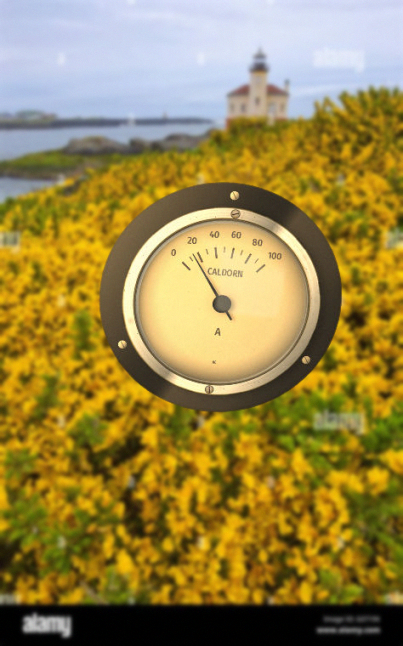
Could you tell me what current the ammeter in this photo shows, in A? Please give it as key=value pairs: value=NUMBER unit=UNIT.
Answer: value=15 unit=A
